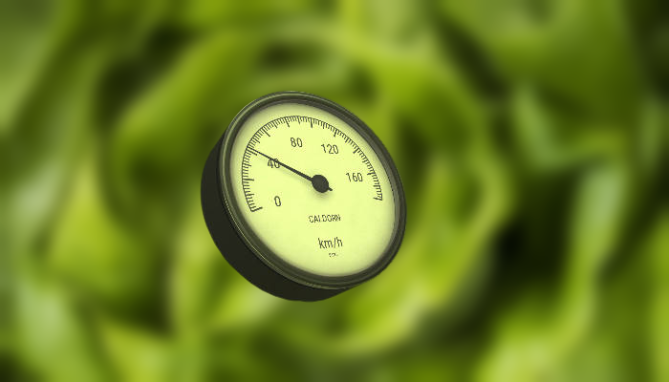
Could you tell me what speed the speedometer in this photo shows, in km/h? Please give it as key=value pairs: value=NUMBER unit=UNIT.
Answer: value=40 unit=km/h
